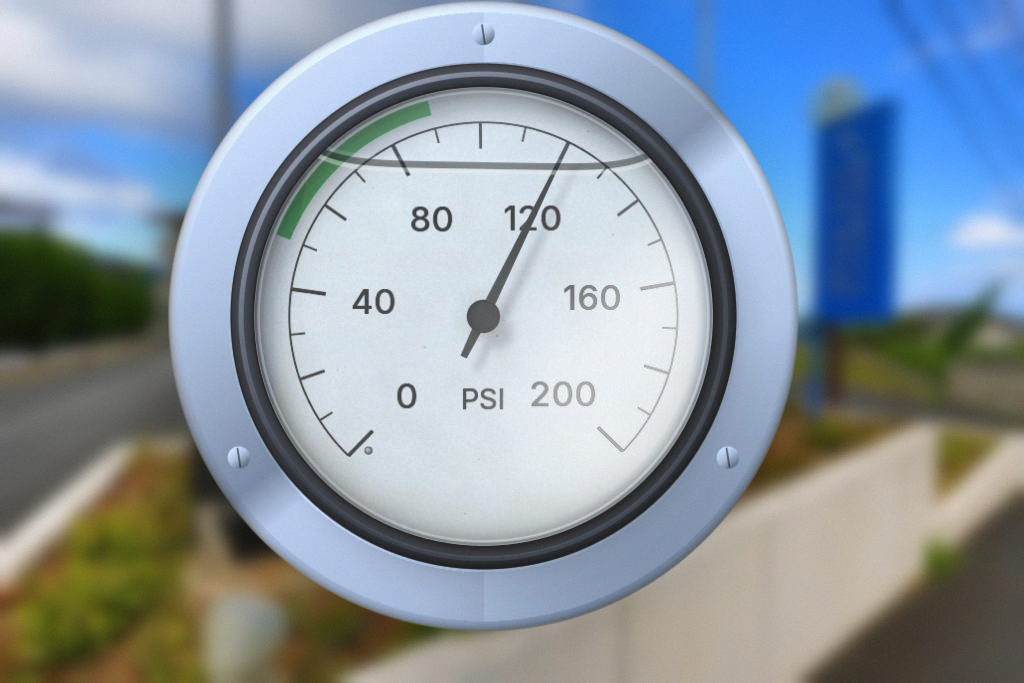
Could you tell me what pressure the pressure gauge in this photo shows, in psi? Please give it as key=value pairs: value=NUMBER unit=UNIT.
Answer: value=120 unit=psi
